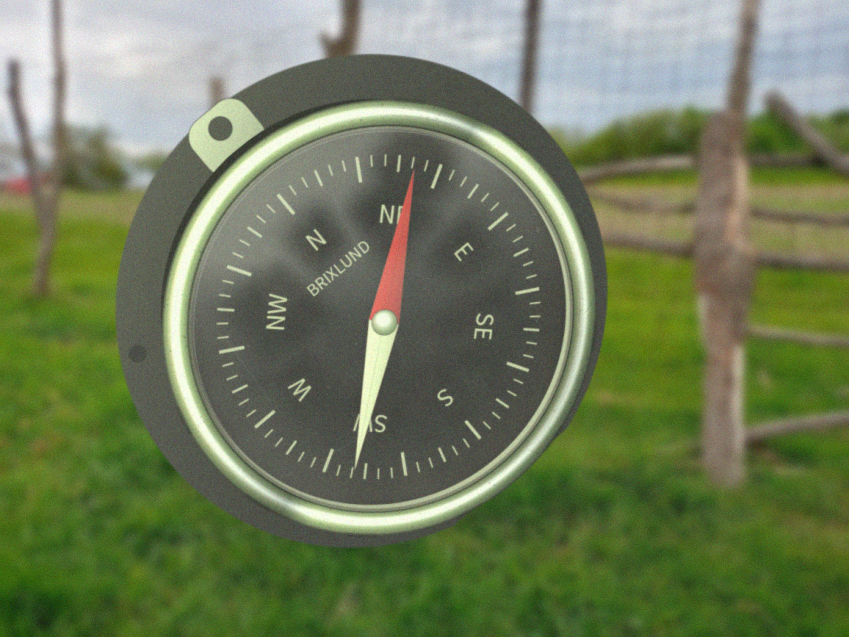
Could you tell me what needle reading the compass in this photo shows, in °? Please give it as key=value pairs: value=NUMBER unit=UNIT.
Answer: value=50 unit=°
